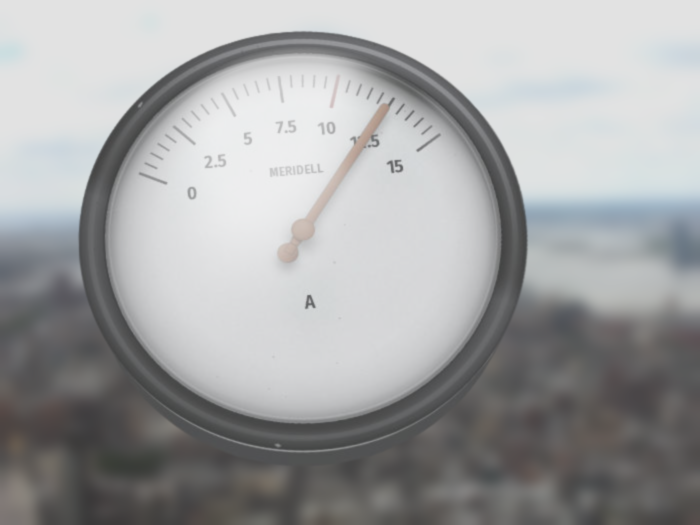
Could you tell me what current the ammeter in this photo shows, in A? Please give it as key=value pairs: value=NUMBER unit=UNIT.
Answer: value=12.5 unit=A
